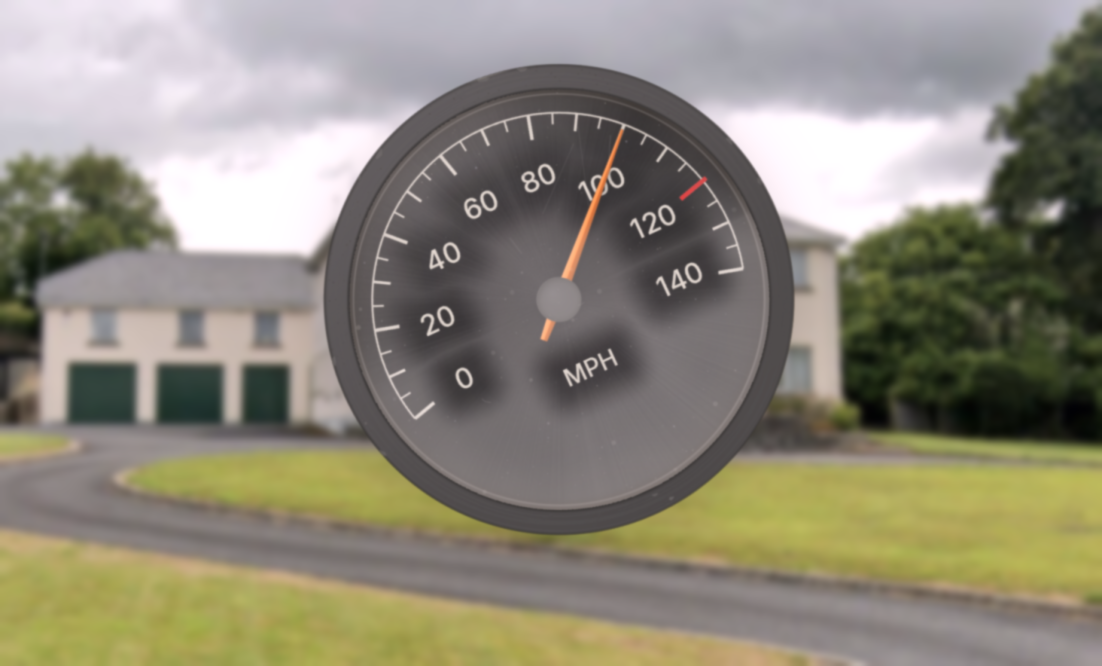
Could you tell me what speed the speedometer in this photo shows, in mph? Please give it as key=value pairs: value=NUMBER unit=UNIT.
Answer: value=100 unit=mph
